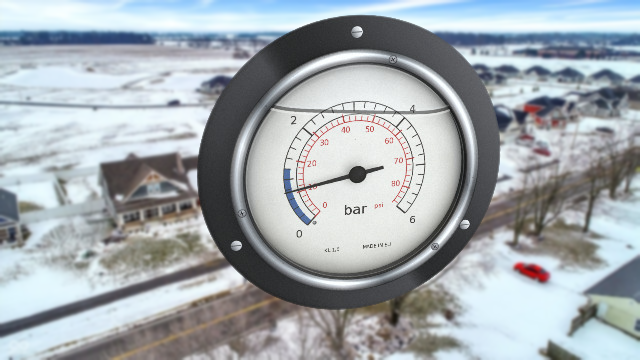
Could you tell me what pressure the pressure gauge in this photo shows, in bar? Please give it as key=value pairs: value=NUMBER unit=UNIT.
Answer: value=0.8 unit=bar
